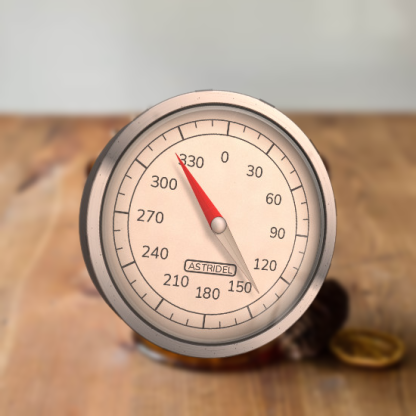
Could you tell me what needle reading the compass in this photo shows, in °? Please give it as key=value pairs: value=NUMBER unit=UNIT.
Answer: value=320 unit=°
